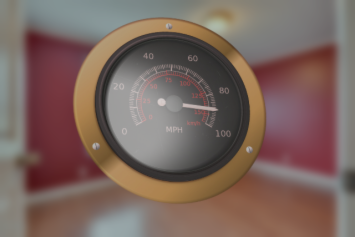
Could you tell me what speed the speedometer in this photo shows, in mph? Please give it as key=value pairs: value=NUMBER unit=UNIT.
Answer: value=90 unit=mph
